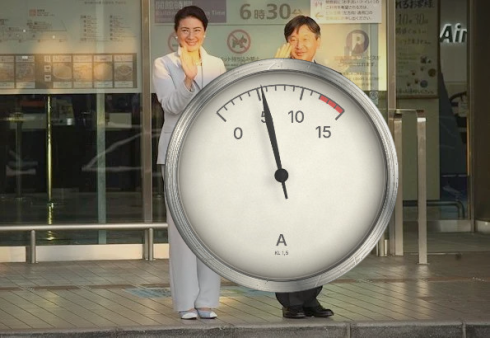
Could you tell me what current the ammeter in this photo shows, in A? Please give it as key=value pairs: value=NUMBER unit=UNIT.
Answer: value=5.5 unit=A
